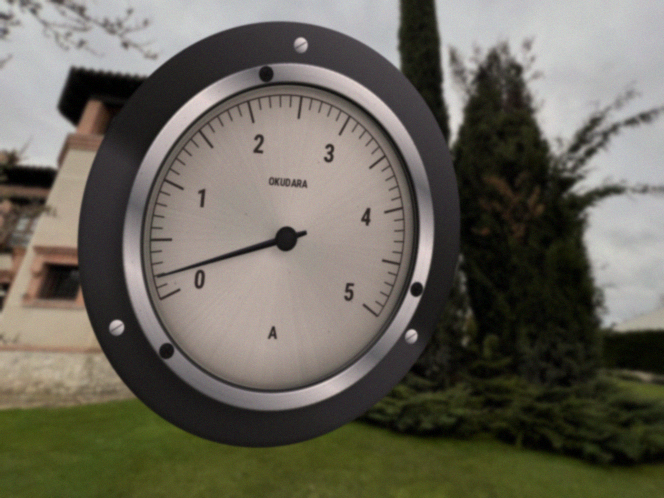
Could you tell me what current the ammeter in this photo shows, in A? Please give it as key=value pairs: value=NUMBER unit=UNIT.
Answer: value=0.2 unit=A
